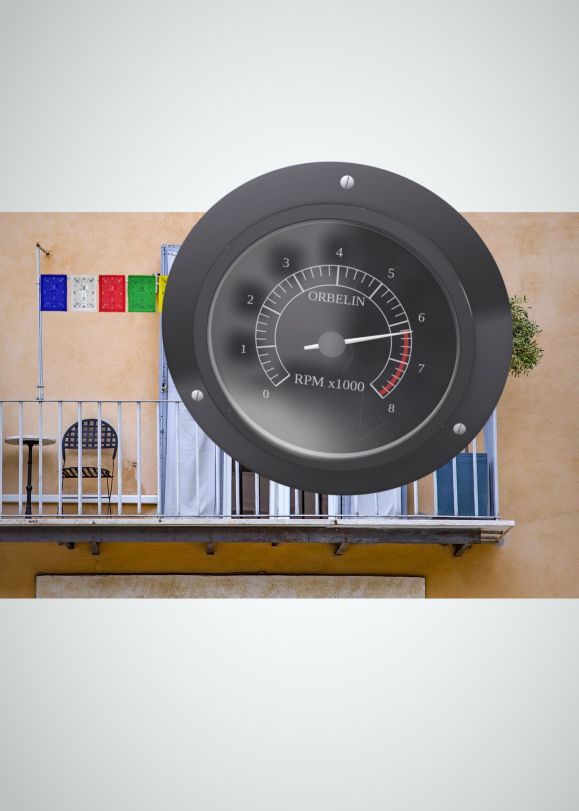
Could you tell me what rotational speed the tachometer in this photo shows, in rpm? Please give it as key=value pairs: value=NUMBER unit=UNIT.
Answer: value=6200 unit=rpm
